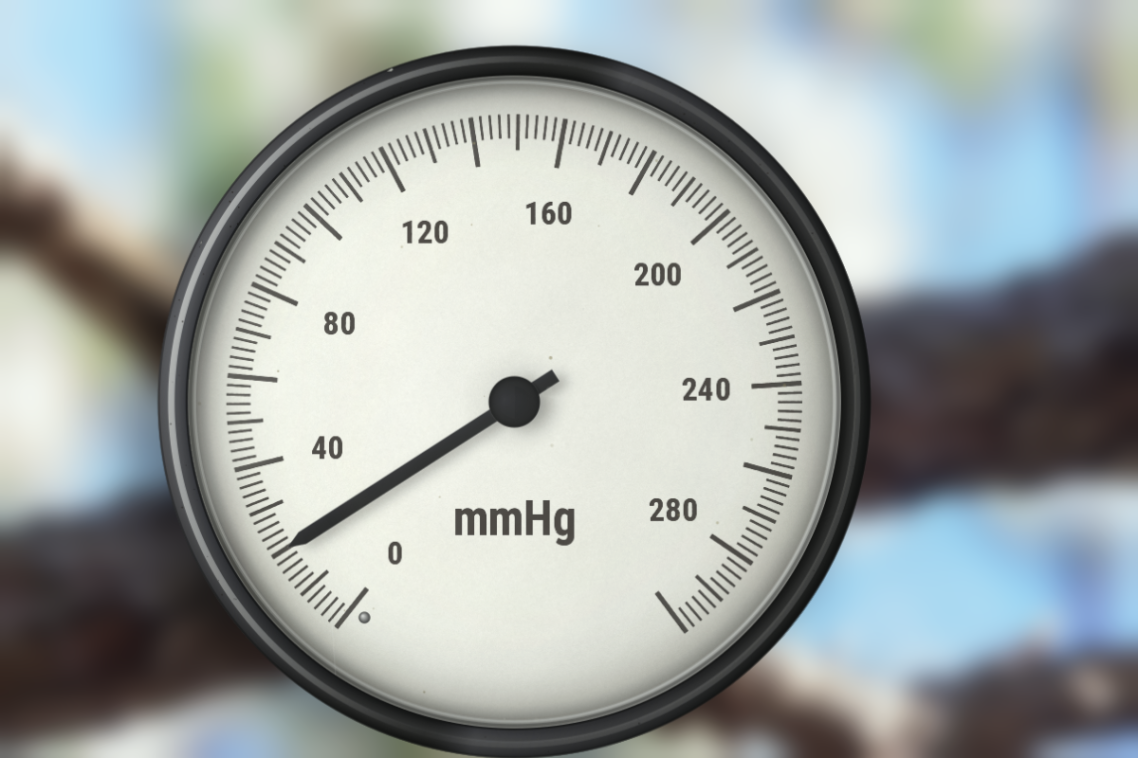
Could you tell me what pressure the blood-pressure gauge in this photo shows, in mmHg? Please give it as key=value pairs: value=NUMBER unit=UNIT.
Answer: value=20 unit=mmHg
